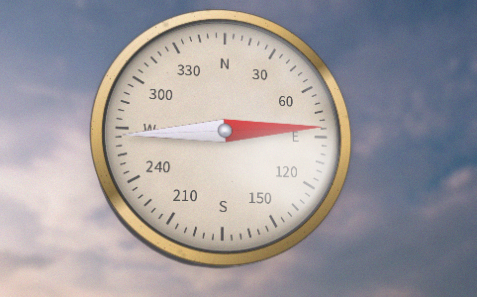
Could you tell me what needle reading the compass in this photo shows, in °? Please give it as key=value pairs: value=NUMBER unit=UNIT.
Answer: value=85 unit=°
